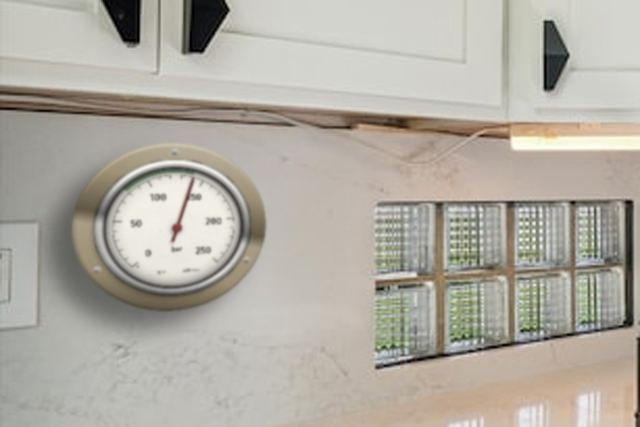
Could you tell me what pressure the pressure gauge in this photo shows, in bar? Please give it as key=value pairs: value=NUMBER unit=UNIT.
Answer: value=140 unit=bar
